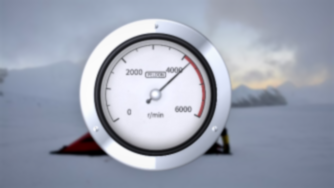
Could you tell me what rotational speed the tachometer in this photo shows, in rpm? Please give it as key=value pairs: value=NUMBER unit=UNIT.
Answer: value=4250 unit=rpm
